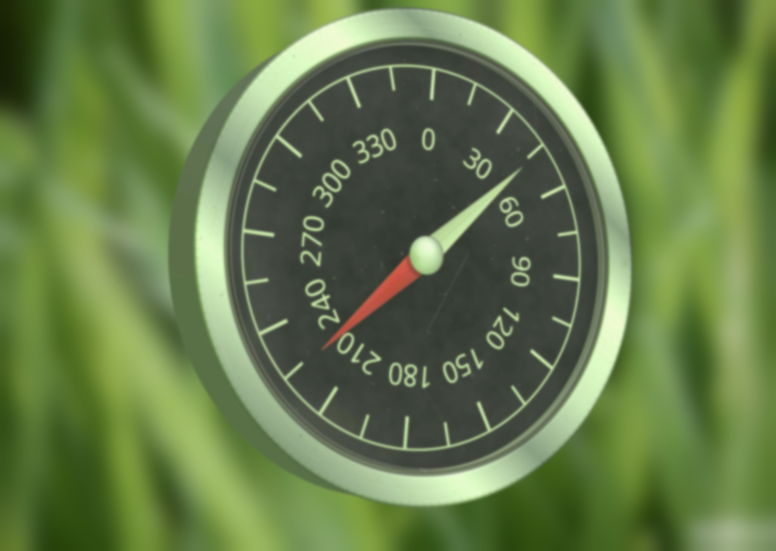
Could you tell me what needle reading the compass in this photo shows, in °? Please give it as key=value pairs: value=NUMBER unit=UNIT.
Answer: value=225 unit=°
